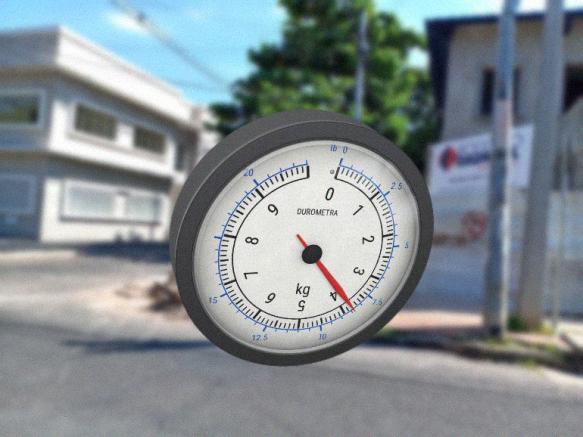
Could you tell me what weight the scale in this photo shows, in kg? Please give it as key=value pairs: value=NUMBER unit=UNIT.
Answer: value=3.8 unit=kg
